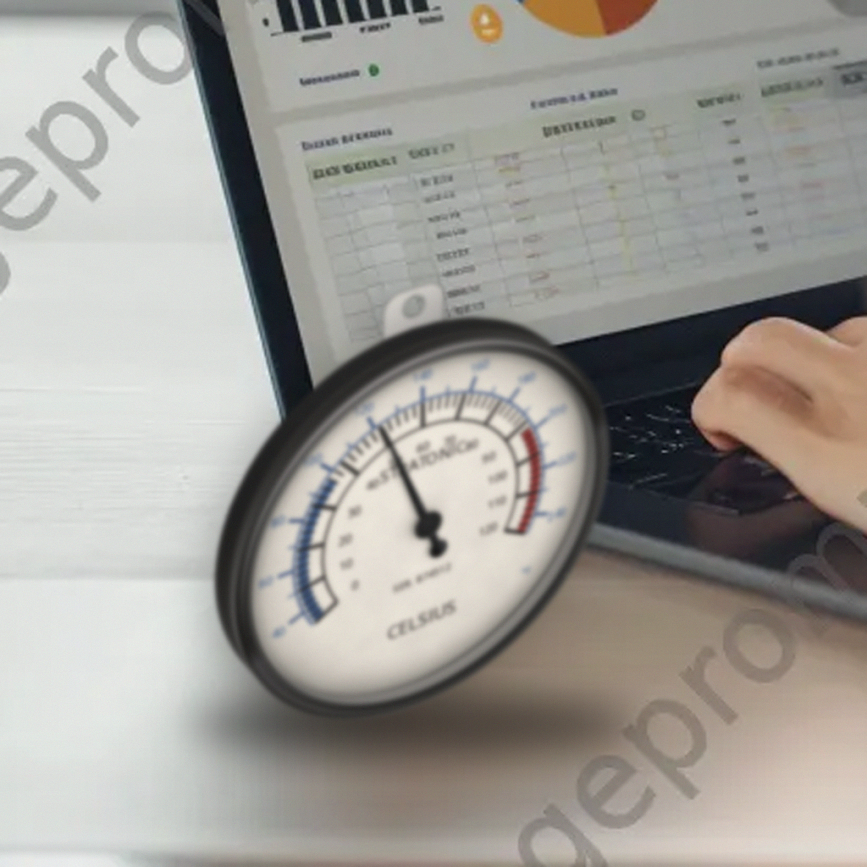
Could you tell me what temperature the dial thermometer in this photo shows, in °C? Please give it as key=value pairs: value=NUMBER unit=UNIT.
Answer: value=50 unit=°C
